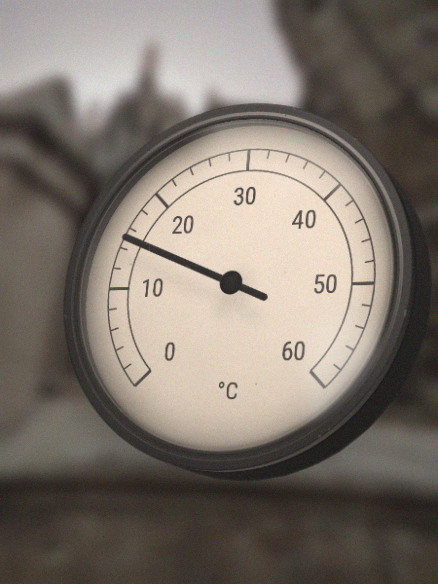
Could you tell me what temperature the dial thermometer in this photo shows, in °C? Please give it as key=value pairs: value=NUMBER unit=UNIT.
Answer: value=15 unit=°C
